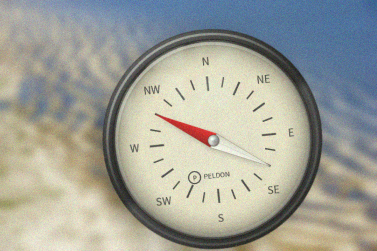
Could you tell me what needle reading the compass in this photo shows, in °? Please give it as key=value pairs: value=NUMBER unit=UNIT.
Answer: value=300 unit=°
